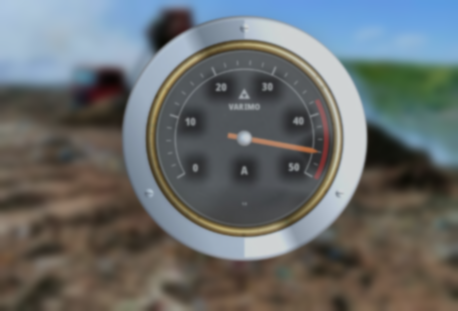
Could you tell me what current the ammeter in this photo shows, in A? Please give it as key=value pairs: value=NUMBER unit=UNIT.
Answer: value=46 unit=A
